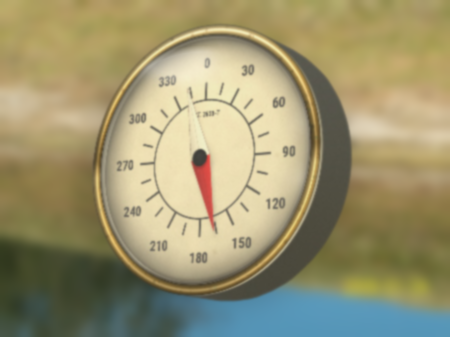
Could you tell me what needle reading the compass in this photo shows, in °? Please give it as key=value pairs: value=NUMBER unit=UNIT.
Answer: value=165 unit=°
